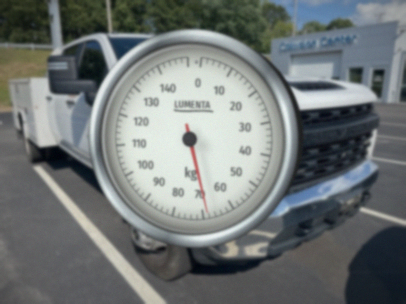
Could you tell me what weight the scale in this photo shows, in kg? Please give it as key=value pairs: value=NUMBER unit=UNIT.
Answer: value=68 unit=kg
